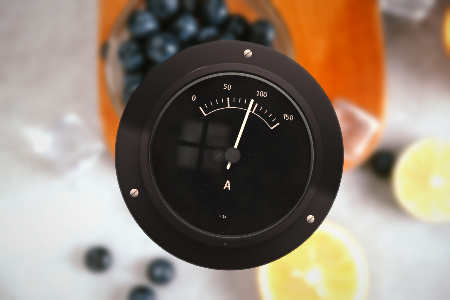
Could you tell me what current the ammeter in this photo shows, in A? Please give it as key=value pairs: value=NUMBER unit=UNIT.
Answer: value=90 unit=A
